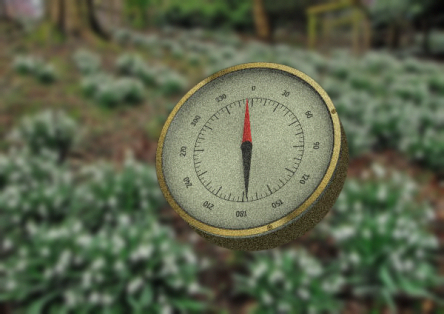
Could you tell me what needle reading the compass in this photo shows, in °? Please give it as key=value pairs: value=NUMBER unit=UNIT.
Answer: value=355 unit=°
